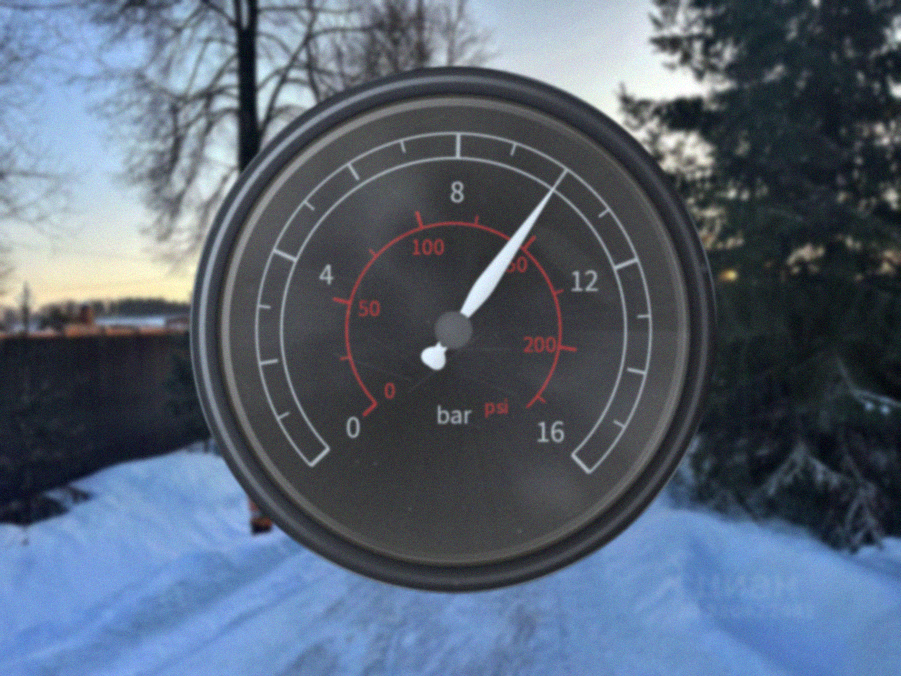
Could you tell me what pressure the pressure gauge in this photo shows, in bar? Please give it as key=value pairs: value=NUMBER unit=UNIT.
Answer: value=10 unit=bar
